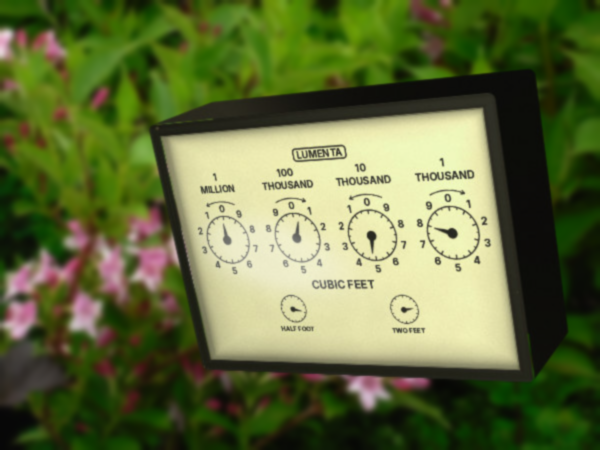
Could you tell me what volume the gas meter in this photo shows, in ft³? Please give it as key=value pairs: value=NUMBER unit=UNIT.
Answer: value=4800 unit=ft³
